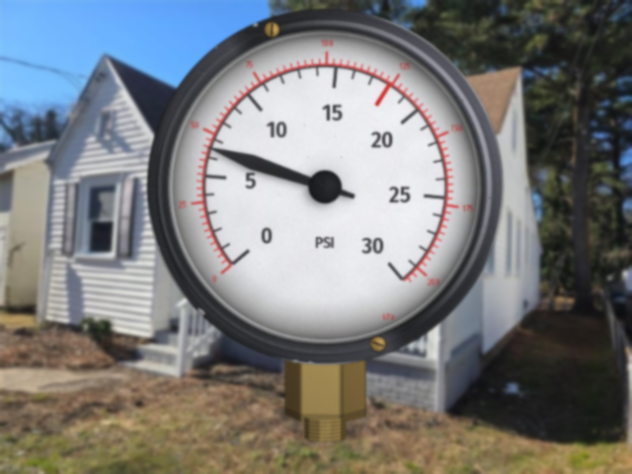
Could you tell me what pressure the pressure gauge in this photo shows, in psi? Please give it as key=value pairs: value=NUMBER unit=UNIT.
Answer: value=6.5 unit=psi
